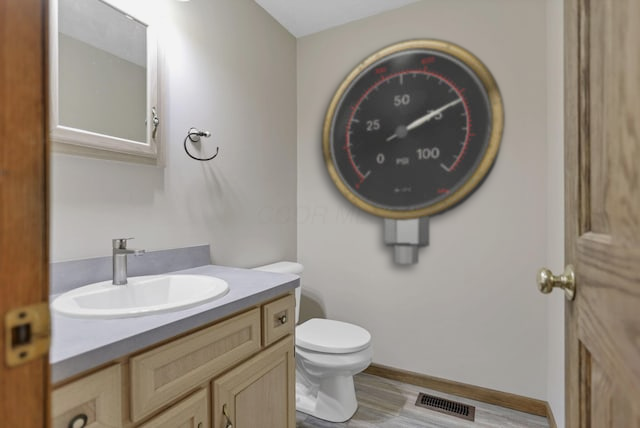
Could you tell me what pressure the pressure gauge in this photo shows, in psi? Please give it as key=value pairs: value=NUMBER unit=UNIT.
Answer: value=75 unit=psi
